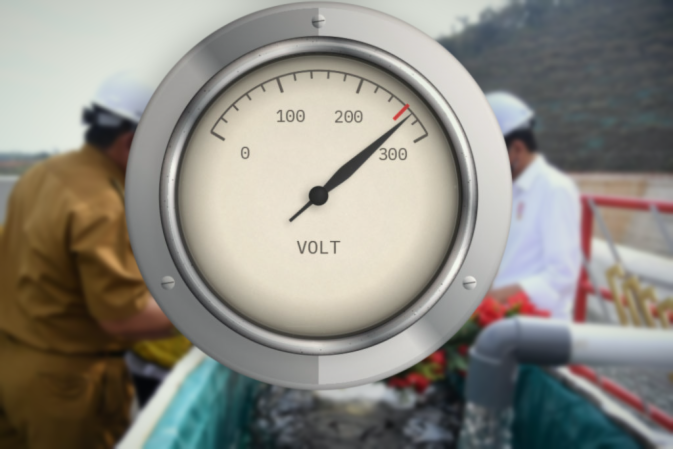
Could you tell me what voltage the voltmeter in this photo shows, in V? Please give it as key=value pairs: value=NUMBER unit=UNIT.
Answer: value=270 unit=V
